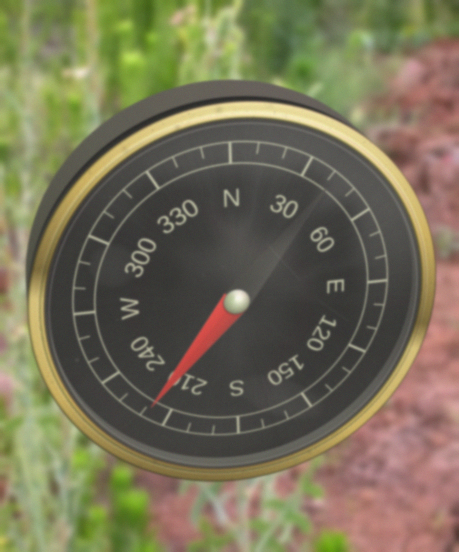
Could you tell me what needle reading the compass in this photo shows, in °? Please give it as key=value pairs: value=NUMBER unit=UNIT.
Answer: value=220 unit=°
